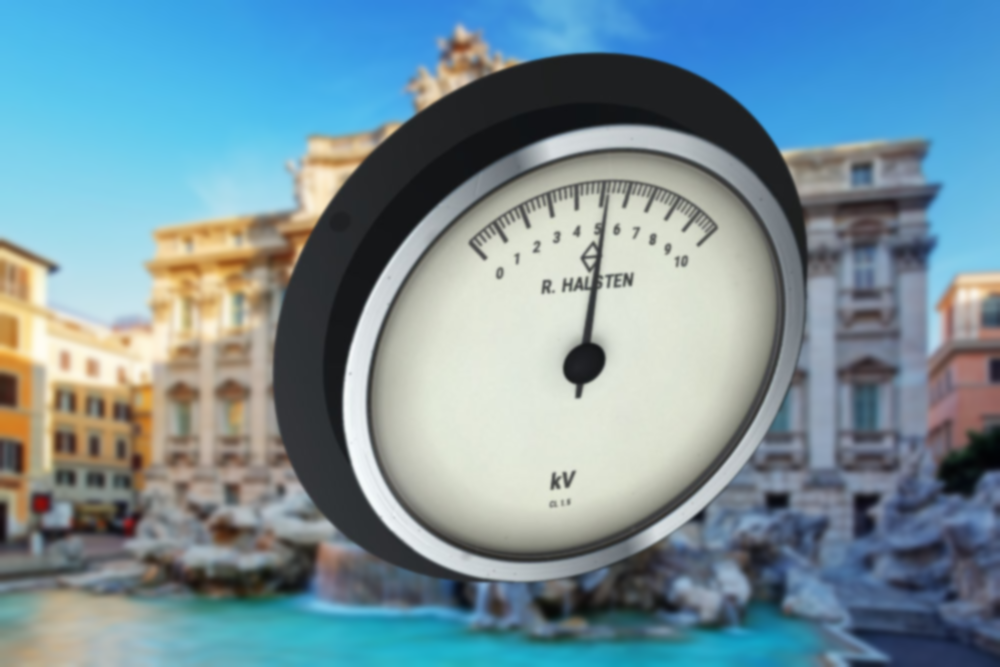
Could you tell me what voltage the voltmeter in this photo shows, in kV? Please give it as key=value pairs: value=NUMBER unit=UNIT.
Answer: value=5 unit=kV
